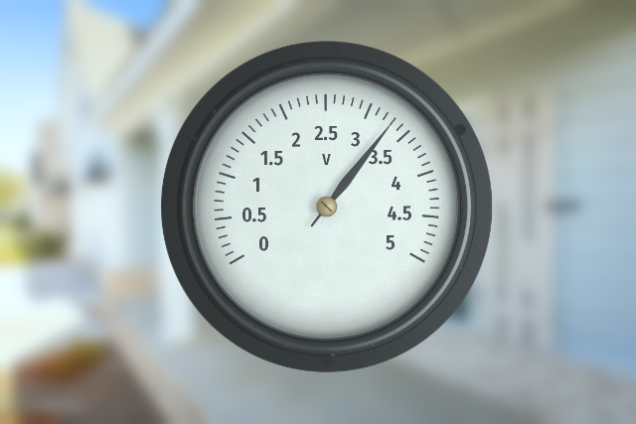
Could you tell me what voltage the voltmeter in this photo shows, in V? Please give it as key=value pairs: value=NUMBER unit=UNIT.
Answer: value=3.3 unit=V
